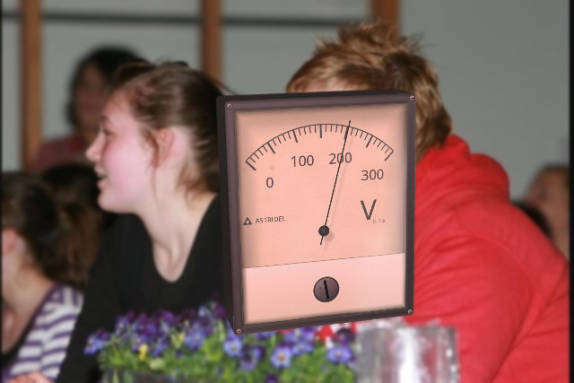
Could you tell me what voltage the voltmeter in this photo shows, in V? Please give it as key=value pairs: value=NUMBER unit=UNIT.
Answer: value=200 unit=V
